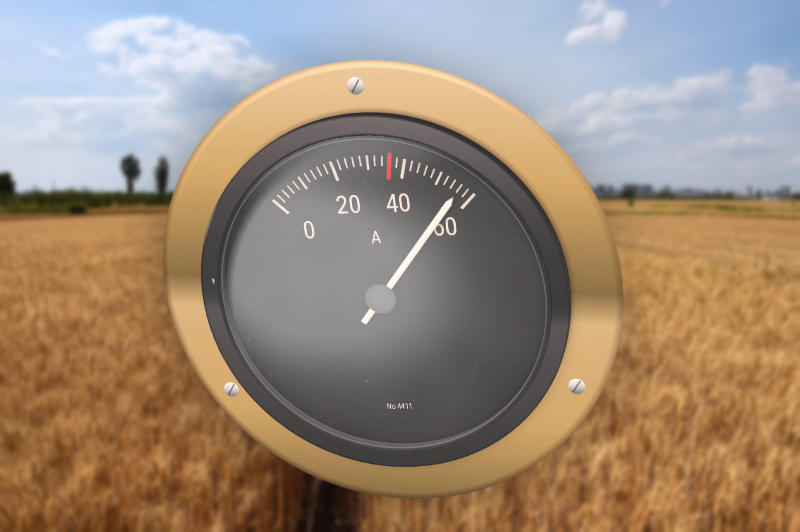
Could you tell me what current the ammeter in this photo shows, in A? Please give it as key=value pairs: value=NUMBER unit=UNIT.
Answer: value=56 unit=A
